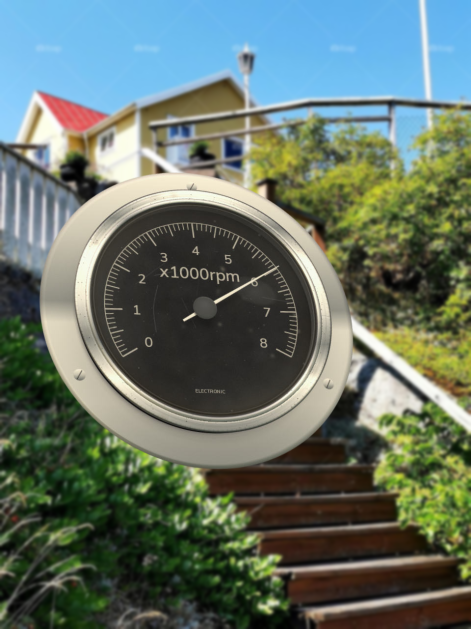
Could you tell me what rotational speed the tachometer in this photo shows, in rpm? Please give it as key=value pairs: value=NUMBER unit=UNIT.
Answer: value=6000 unit=rpm
